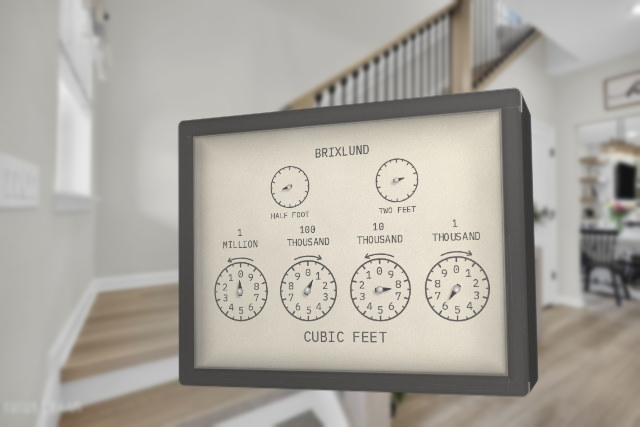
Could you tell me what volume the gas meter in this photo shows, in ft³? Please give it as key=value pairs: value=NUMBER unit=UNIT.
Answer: value=7600 unit=ft³
